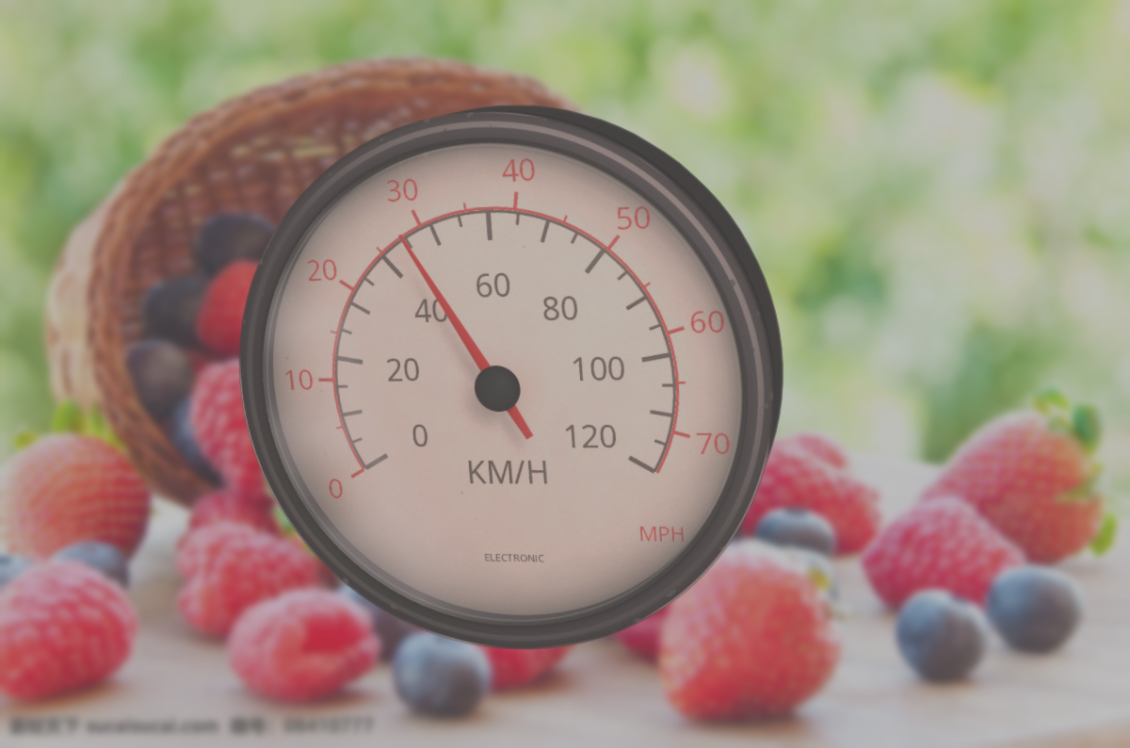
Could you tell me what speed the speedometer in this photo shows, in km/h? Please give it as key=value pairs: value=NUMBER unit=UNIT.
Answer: value=45 unit=km/h
